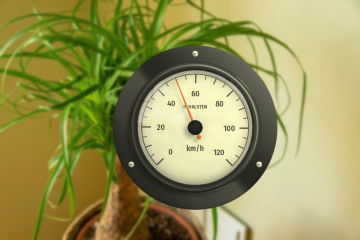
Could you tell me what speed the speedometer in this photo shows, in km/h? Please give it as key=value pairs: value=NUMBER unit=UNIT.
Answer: value=50 unit=km/h
